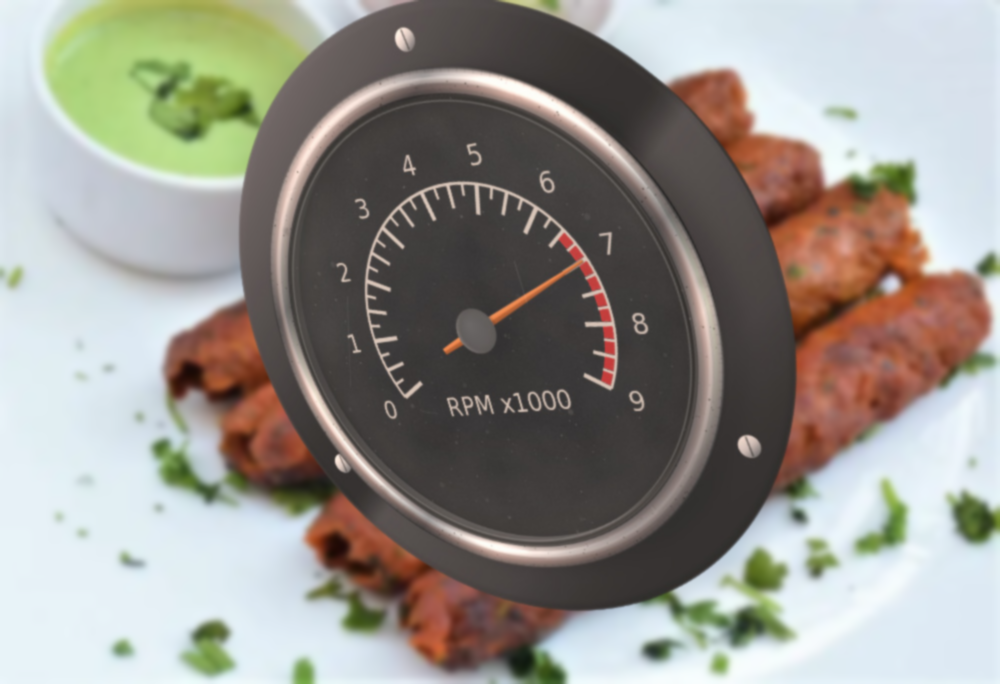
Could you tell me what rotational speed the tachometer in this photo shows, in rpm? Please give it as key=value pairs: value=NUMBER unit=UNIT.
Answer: value=7000 unit=rpm
